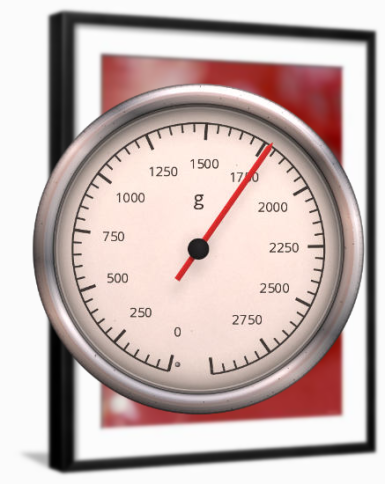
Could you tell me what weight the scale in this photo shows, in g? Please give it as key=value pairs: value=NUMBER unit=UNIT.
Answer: value=1775 unit=g
